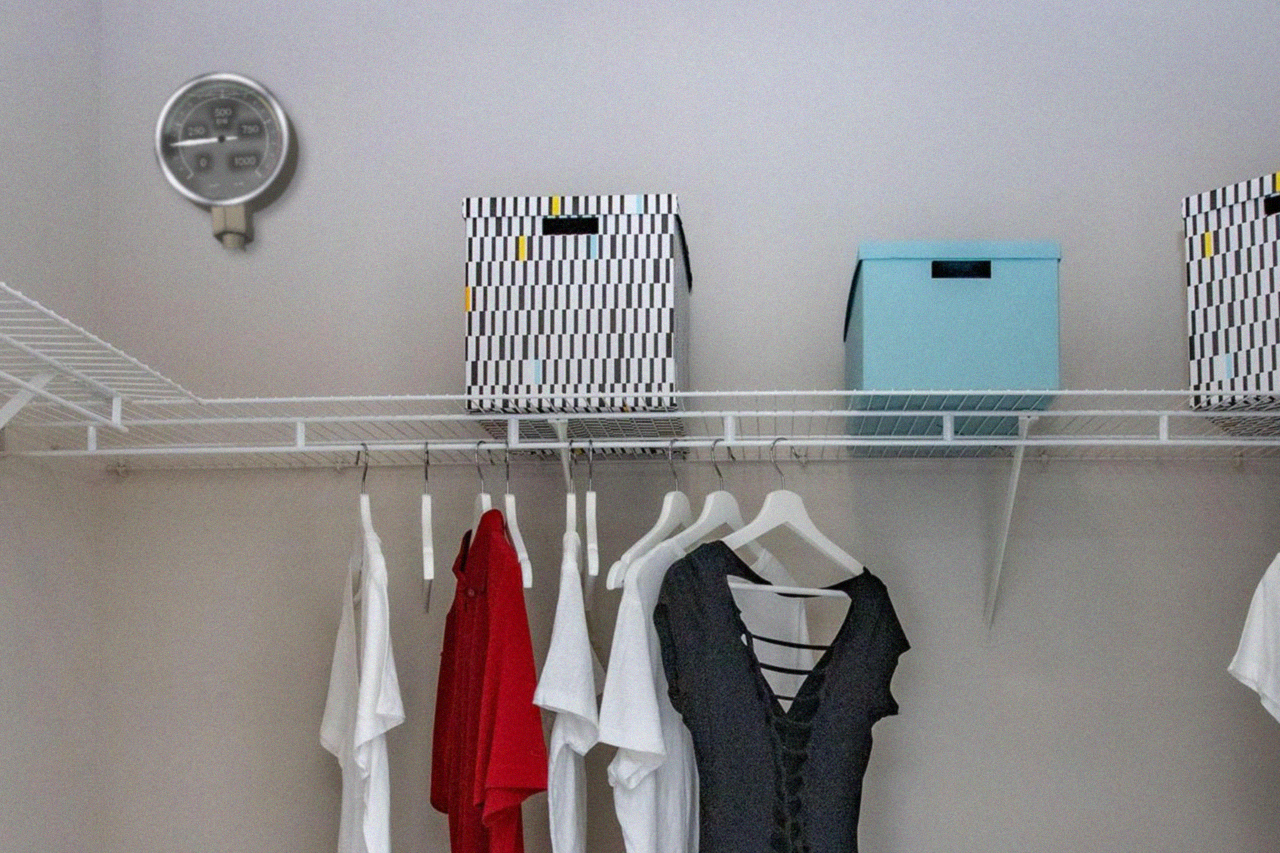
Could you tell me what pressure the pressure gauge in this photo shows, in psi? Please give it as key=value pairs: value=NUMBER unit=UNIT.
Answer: value=150 unit=psi
